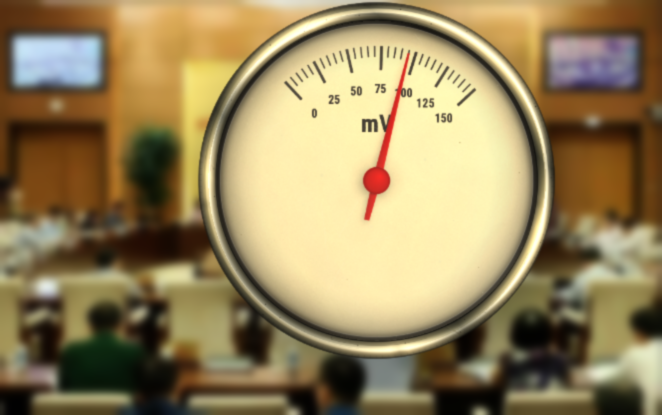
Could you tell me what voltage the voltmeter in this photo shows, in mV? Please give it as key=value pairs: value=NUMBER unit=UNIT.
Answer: value=95 unit=mV
